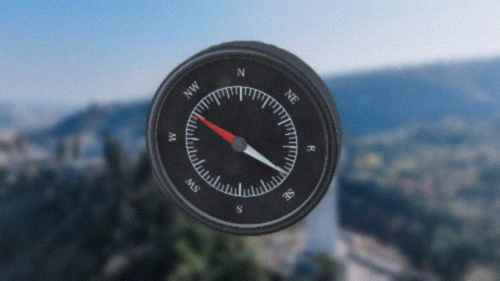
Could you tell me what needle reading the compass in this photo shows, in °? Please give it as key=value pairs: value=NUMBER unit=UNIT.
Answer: value=300 unit=°
